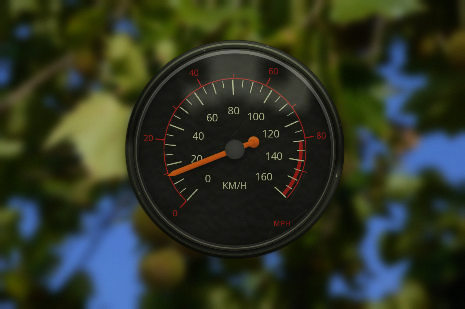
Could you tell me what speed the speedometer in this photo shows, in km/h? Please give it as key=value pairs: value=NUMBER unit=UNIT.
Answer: value=15 unit=km/h
